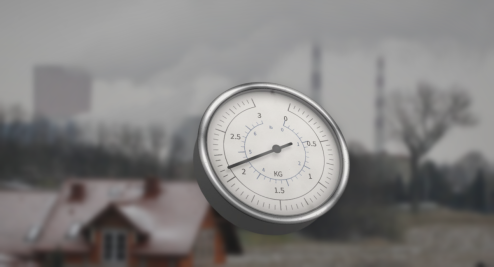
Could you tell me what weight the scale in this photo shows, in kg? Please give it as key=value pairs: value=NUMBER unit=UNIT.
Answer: value=2.1 unit=kg
